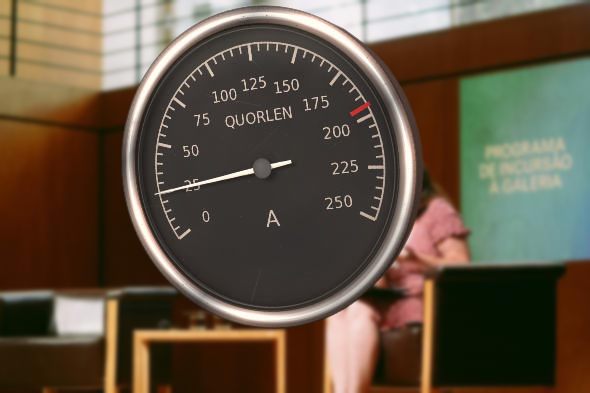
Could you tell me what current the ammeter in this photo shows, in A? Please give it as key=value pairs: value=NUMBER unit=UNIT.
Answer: value=25 unit=A
